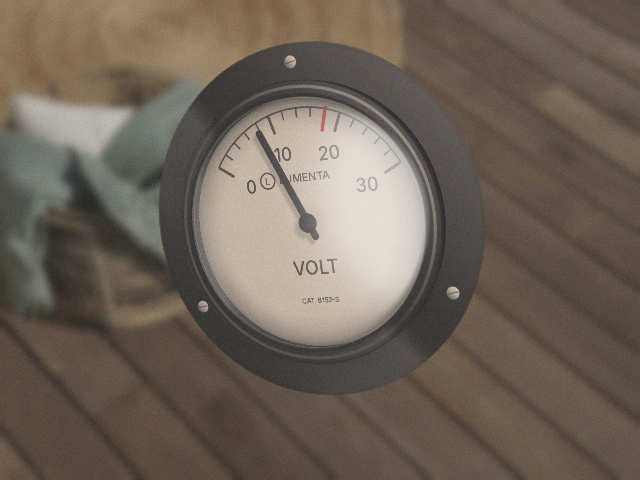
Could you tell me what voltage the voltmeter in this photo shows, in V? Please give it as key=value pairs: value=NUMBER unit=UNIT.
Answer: value=8 unit=V
